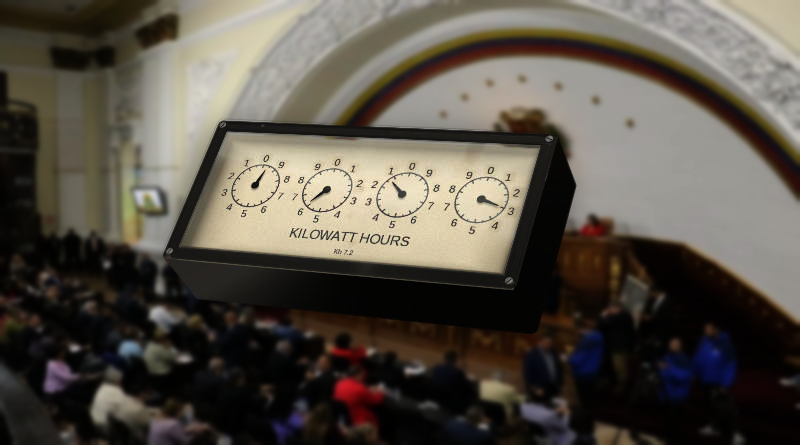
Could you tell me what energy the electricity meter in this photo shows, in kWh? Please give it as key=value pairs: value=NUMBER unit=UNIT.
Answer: value=9613 unit=kWh
